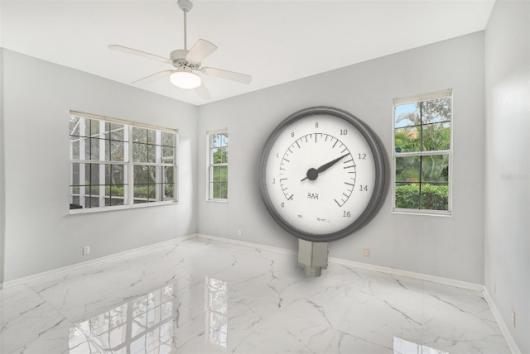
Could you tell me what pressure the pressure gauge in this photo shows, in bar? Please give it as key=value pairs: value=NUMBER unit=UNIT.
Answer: value=11.5 unit=bar
